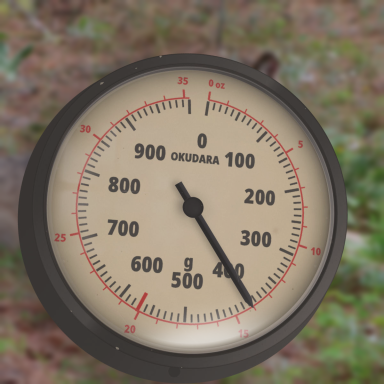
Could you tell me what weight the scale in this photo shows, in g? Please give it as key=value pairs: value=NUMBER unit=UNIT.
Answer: value=400 unit=g
